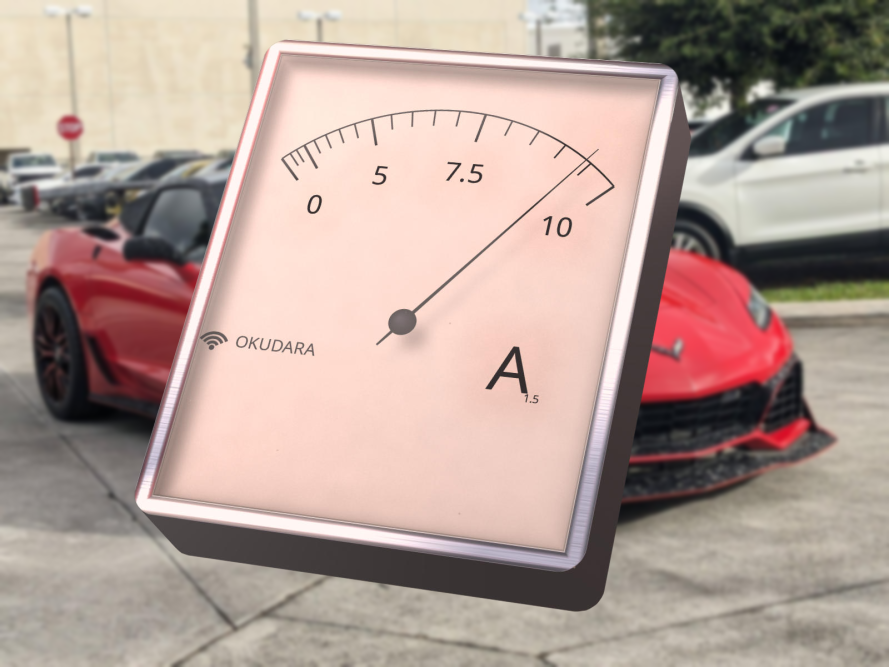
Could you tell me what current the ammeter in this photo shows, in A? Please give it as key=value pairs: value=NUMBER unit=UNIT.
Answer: value=9.5 unit=A
